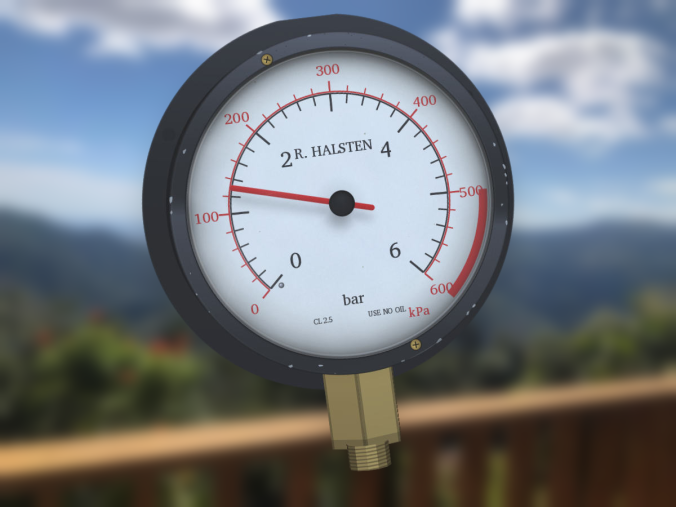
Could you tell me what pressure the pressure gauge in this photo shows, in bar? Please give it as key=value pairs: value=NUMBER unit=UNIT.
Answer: value=1.3 unit=bar
